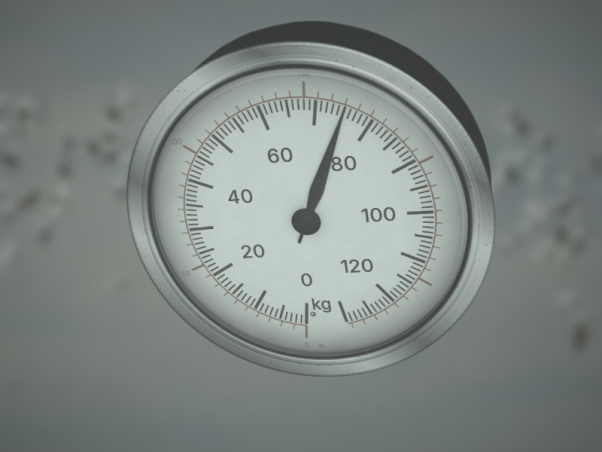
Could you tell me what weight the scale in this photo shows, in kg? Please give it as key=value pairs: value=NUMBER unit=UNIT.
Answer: value=75 unit=kg
